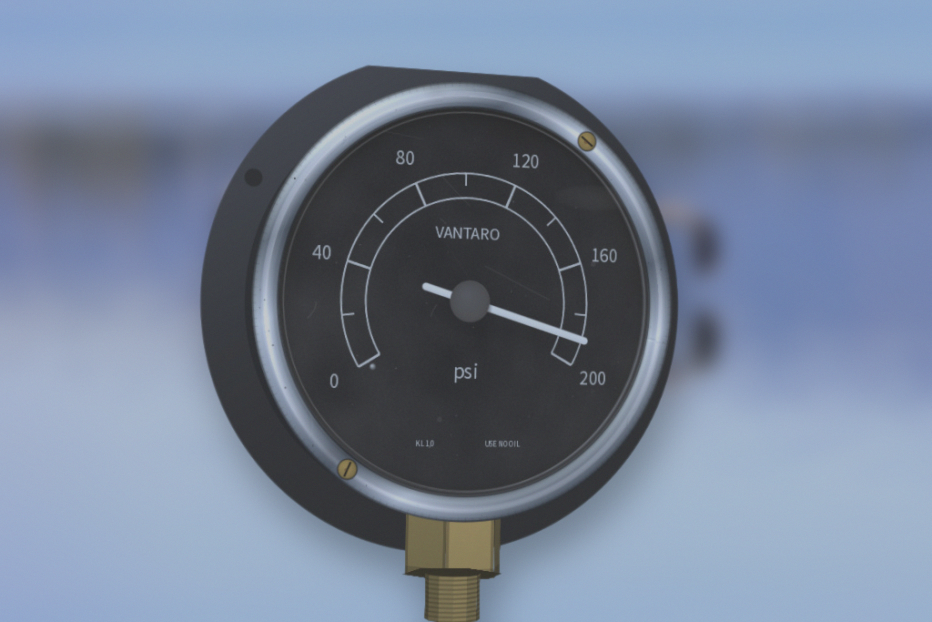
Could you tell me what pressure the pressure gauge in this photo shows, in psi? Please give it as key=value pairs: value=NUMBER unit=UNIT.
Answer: value=190 unit=psi
